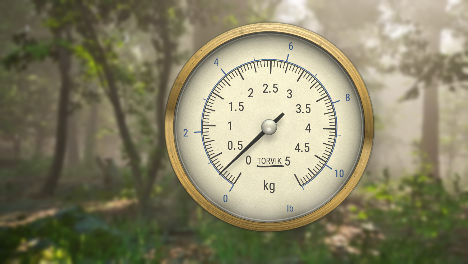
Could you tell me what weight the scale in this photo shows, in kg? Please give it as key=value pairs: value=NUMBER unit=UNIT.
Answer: value=0.25 unit=kg
